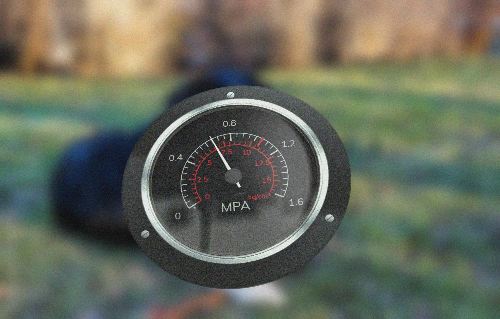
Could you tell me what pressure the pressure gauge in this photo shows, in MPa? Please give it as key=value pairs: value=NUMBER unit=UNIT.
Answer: value=0.65 unit=MPa
